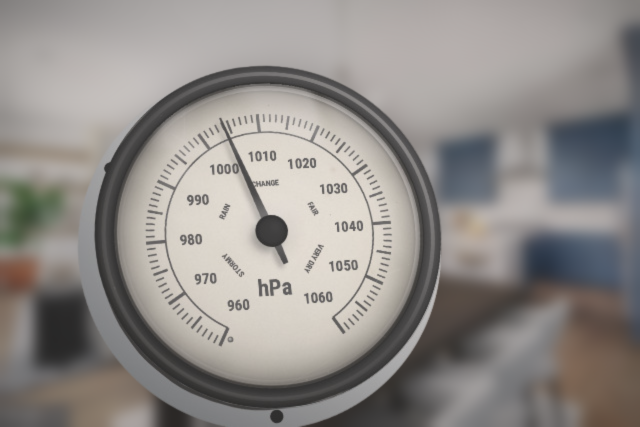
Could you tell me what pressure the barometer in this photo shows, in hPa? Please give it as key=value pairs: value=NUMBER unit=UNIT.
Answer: value=1004 unit=hPa
